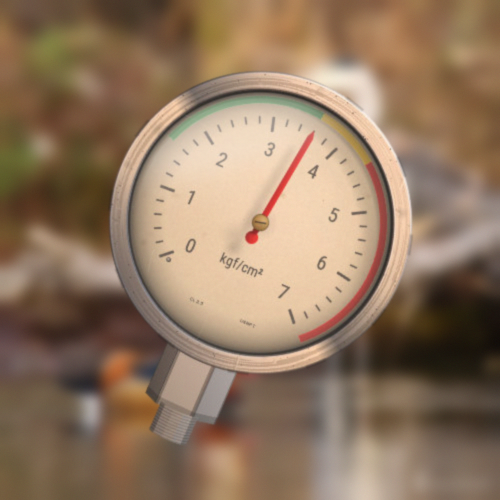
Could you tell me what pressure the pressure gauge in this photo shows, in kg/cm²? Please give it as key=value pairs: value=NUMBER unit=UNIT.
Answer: value=3.6 unit=kg/cm²
